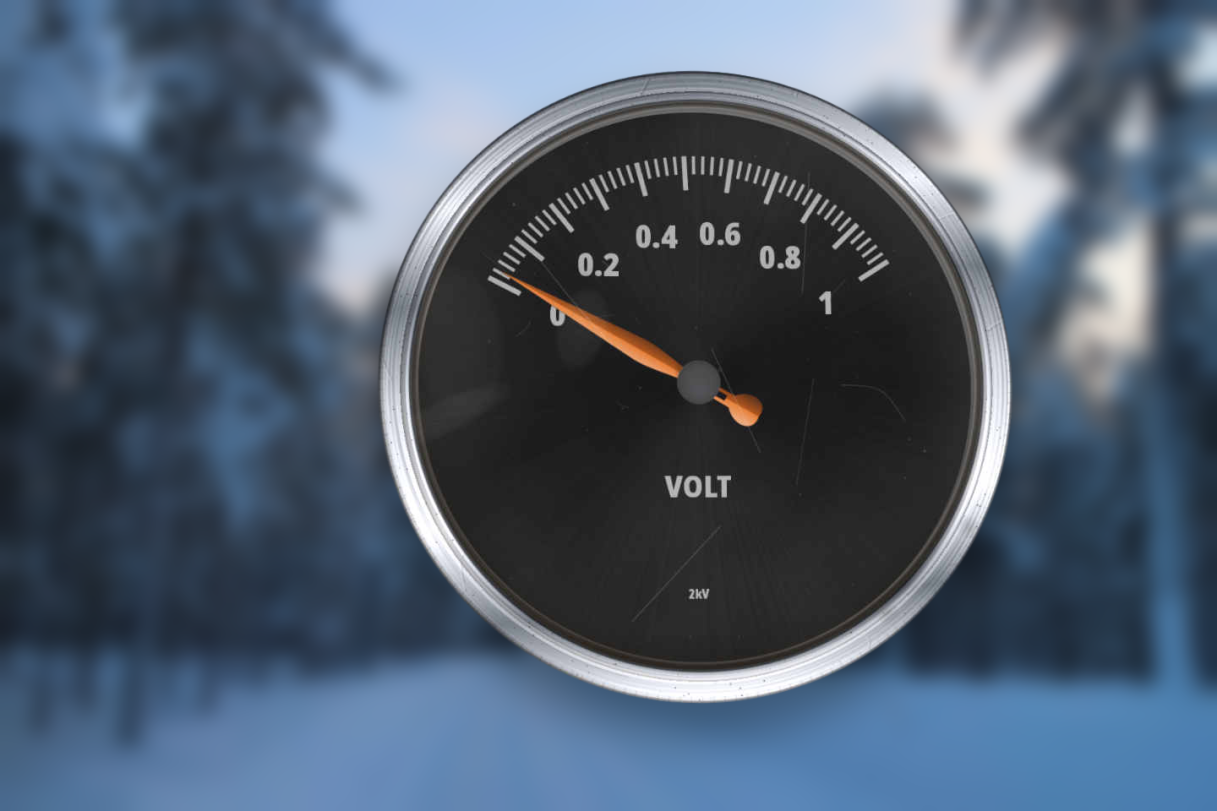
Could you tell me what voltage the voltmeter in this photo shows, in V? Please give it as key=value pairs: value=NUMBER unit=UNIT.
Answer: value=0.02 unit=V
